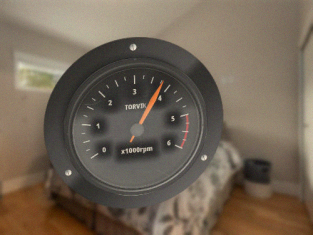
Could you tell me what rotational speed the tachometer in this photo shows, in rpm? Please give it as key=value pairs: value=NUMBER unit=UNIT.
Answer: value=3750 unit=rpm
